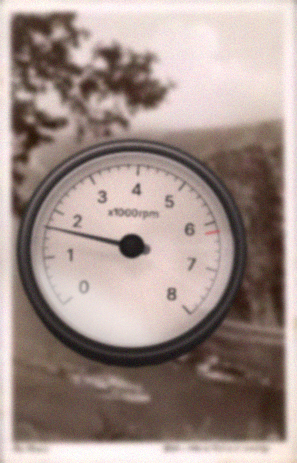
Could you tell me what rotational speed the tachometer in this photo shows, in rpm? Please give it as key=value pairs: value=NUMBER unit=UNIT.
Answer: value=1600 unit=rpm
